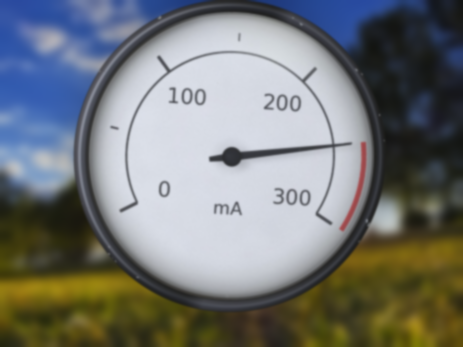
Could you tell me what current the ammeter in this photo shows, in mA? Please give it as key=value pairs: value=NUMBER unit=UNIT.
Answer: value=250 unit=mA
